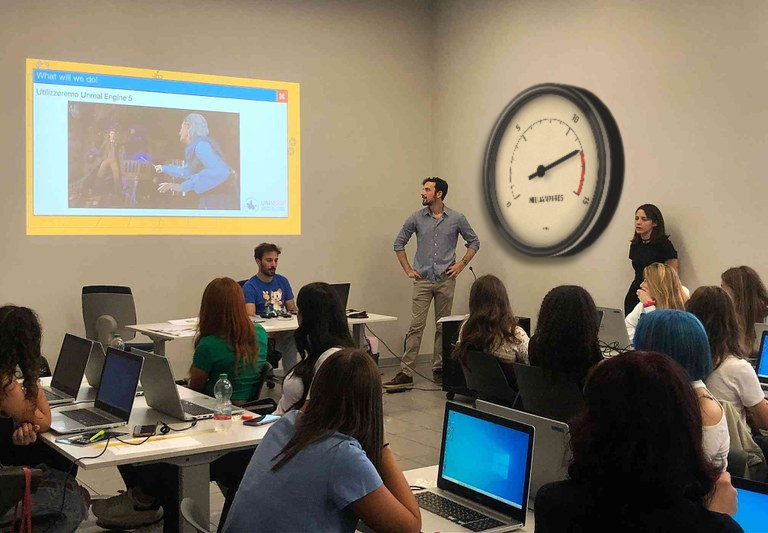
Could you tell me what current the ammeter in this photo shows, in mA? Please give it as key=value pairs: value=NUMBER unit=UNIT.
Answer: value=12 unit=mA
